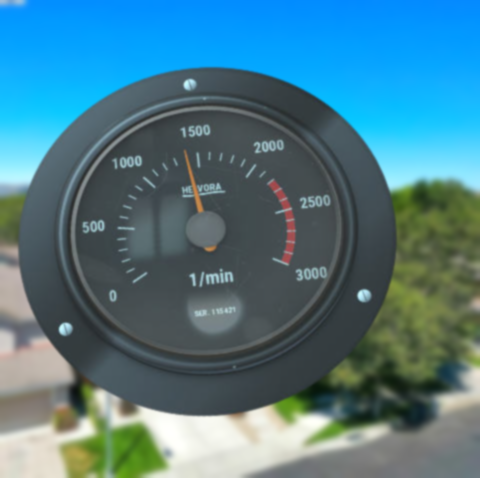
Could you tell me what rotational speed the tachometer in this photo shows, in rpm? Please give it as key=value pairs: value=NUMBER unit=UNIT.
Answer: value=1400 unit=rpm
